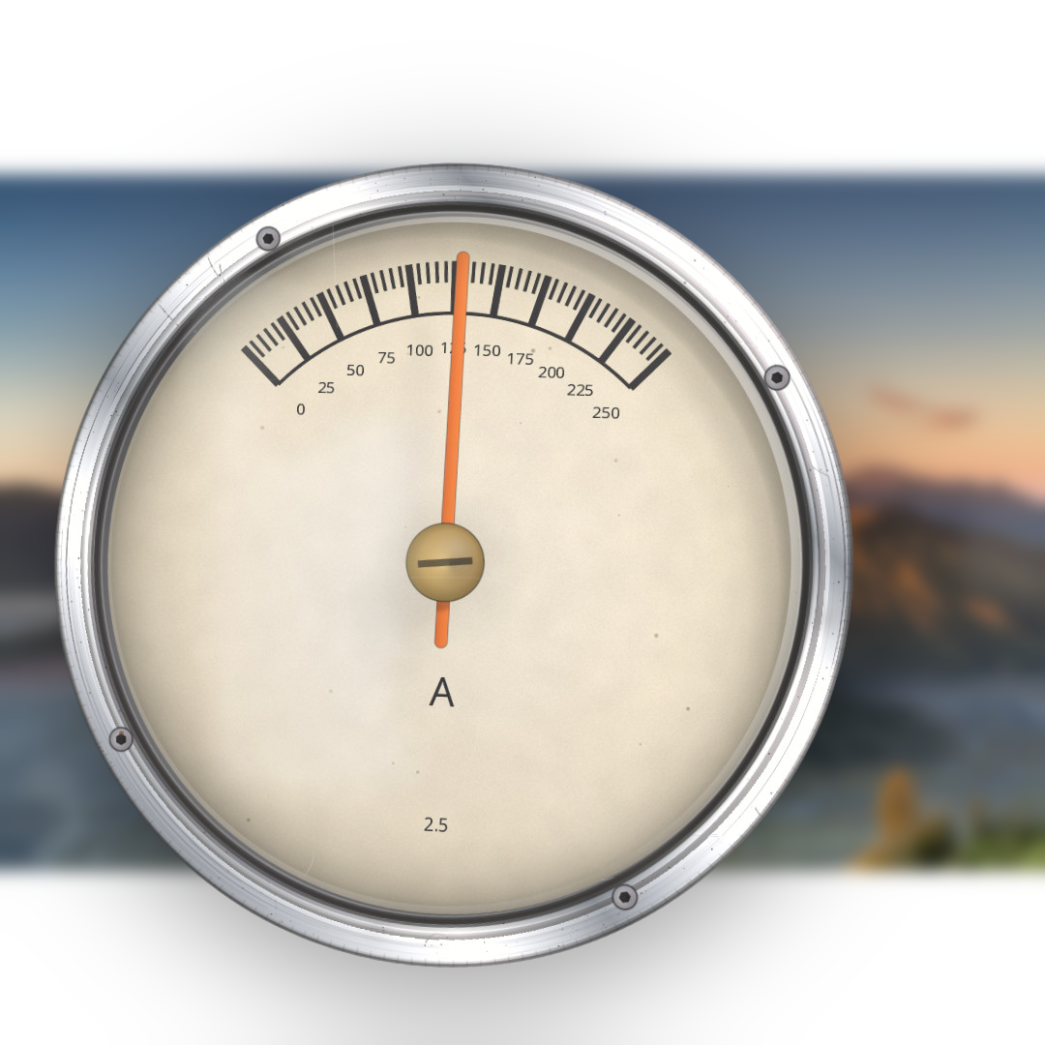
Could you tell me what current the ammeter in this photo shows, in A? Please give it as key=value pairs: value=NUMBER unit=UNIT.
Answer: value=130 unit=A
